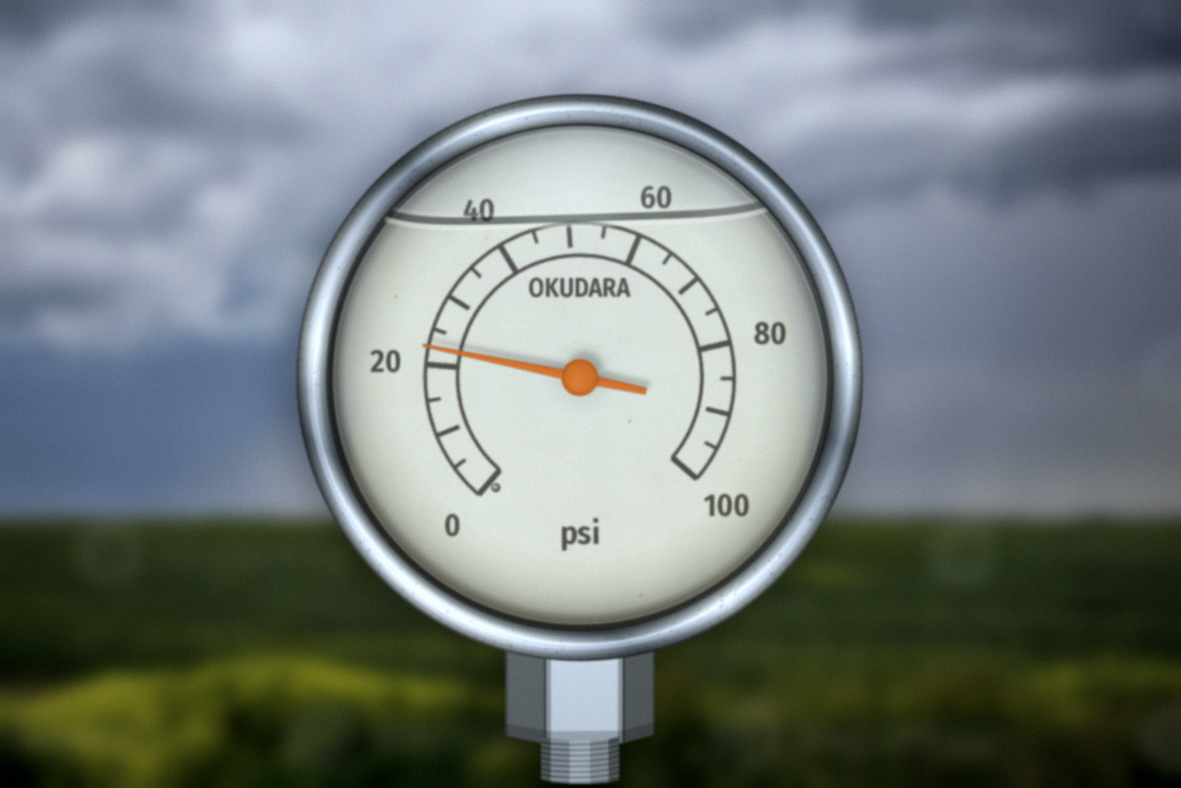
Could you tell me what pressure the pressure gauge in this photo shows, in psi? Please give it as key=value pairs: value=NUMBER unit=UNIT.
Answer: value=22.5 unit=psi
